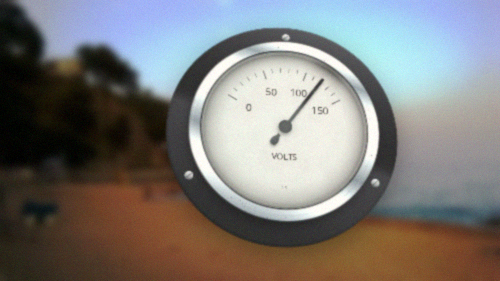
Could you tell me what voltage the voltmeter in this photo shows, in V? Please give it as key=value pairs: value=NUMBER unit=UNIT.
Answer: value=120 unit=V
